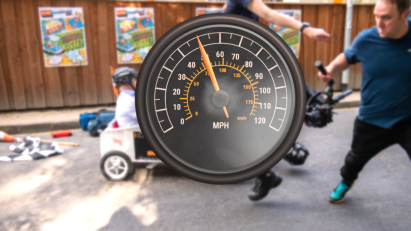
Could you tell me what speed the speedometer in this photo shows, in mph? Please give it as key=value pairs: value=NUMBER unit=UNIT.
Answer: value=50 unit=mph
